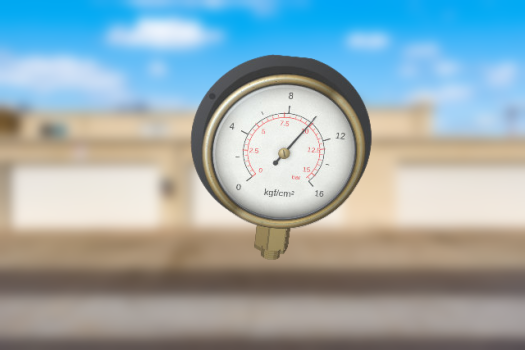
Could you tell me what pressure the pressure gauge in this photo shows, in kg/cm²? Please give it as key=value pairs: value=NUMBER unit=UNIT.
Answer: value=10 unit=kg/cm²
